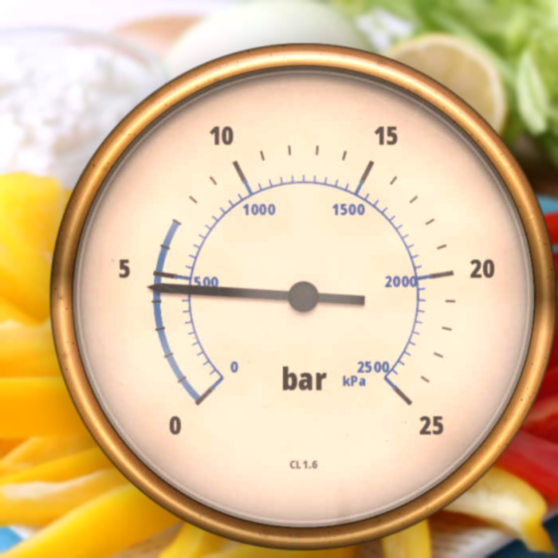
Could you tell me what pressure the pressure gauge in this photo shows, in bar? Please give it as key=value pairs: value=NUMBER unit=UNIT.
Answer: value=4.5 unit=bar
